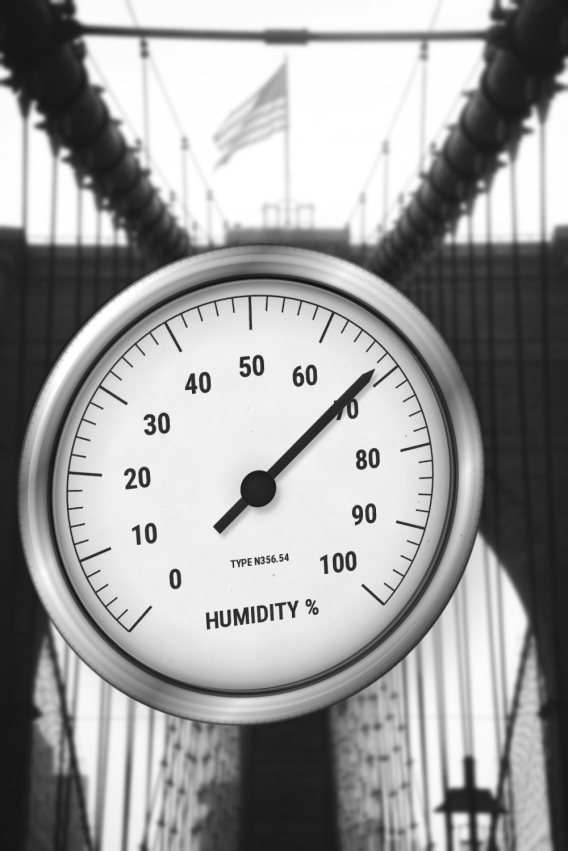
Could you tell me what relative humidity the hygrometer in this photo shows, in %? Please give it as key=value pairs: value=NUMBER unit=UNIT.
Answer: value=68 unit=%
